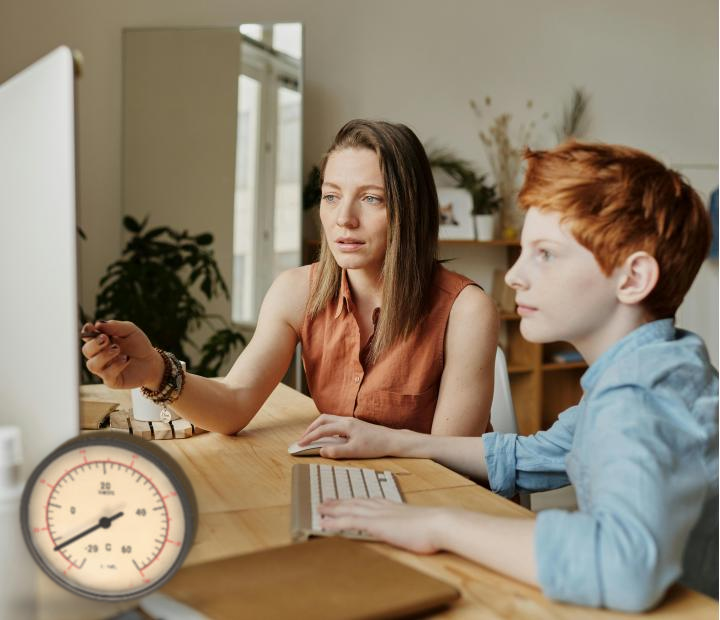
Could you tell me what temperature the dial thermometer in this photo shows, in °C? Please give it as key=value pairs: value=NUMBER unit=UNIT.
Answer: value=-12 unit=°C
